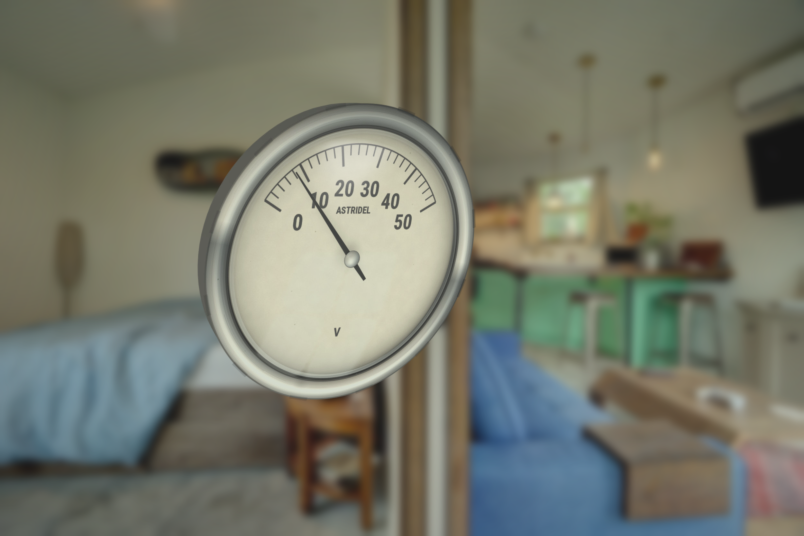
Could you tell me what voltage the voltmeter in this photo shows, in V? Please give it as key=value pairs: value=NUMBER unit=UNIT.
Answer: value=8 unit=V
